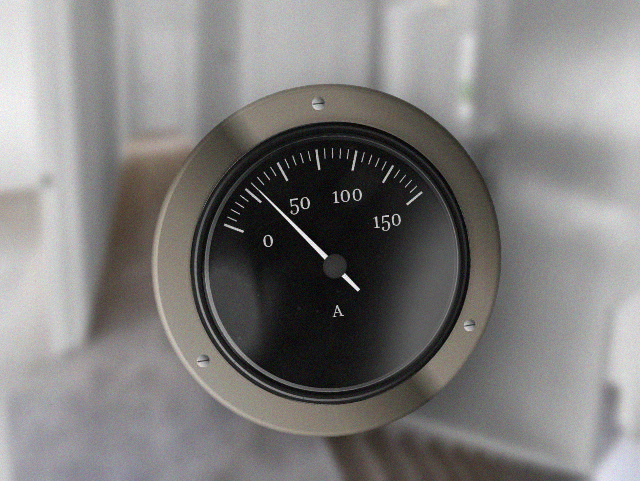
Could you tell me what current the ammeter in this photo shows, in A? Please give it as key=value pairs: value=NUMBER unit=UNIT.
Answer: value=30 unit=A
